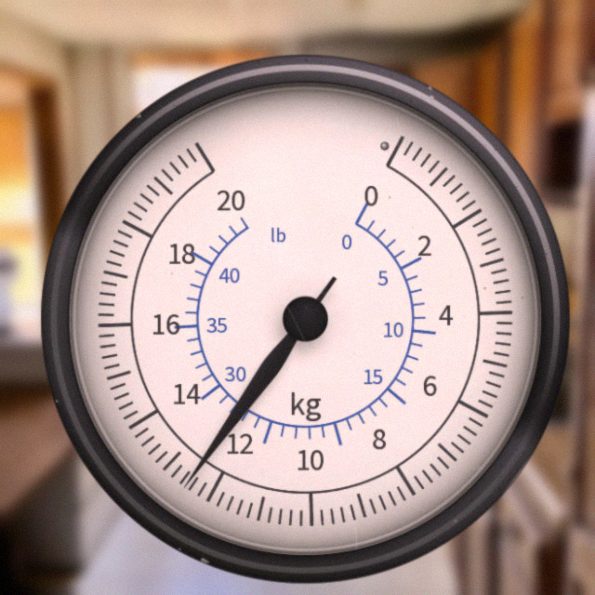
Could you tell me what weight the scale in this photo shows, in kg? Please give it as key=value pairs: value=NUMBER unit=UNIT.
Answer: value=12.5 unit=kg
